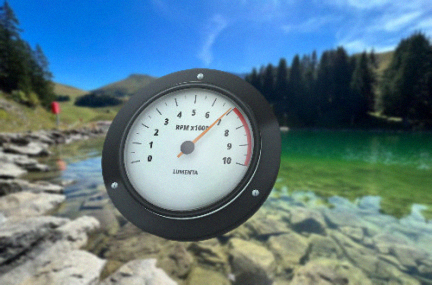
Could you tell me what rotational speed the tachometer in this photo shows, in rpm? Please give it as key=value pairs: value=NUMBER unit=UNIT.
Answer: value=7000 unit=rpm
